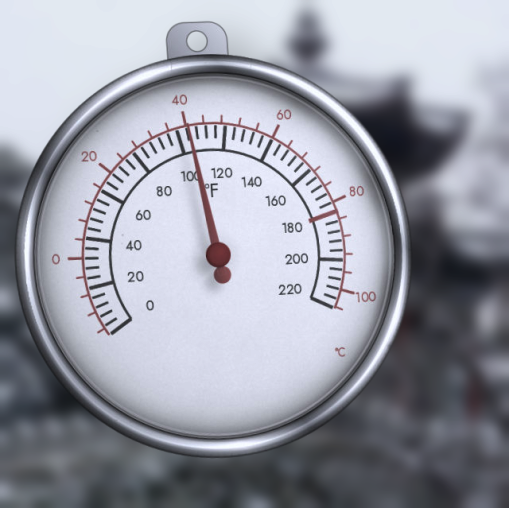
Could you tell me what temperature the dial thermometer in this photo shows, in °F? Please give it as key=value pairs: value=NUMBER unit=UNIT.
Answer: value=104 unit=°F
